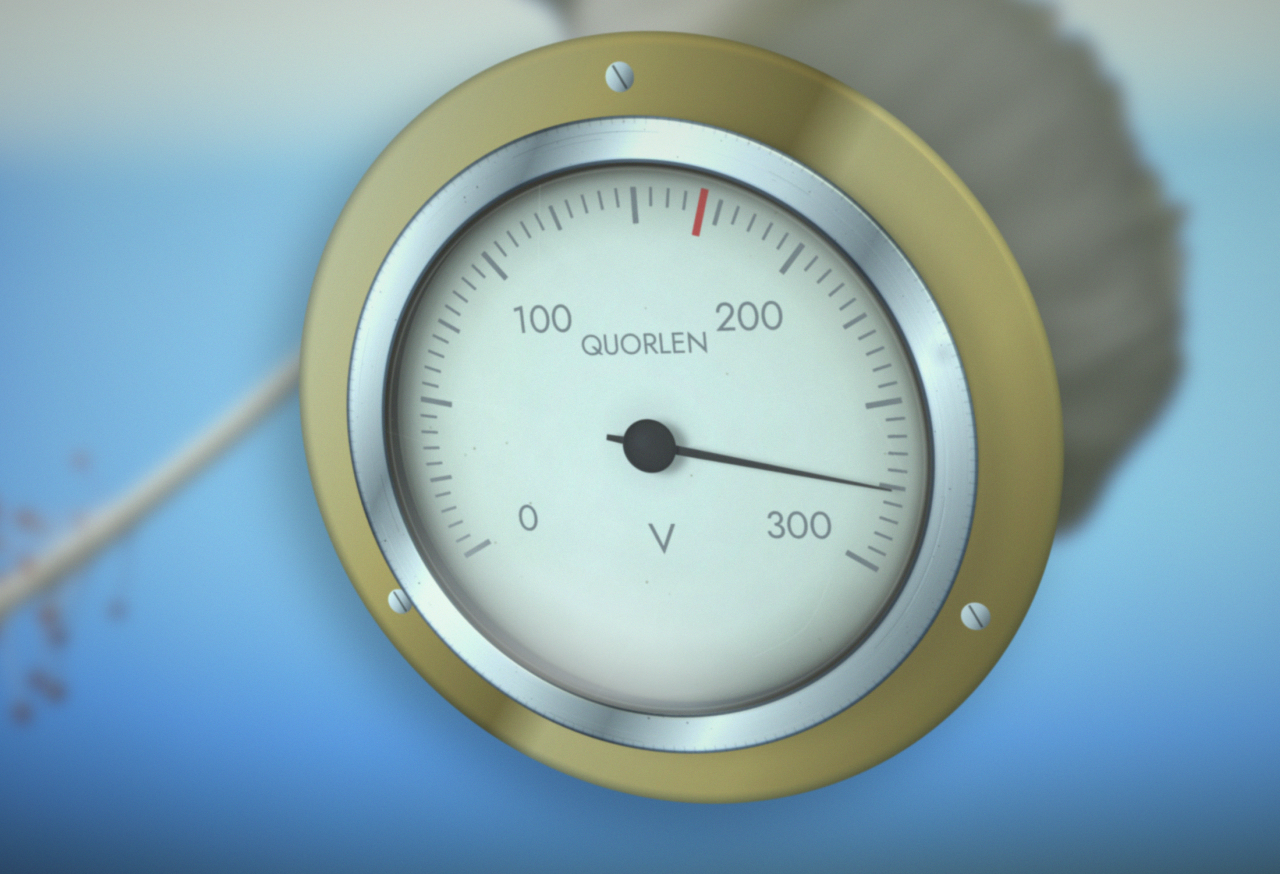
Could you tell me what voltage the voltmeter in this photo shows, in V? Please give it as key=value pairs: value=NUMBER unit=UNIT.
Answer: value=275 unit=V
